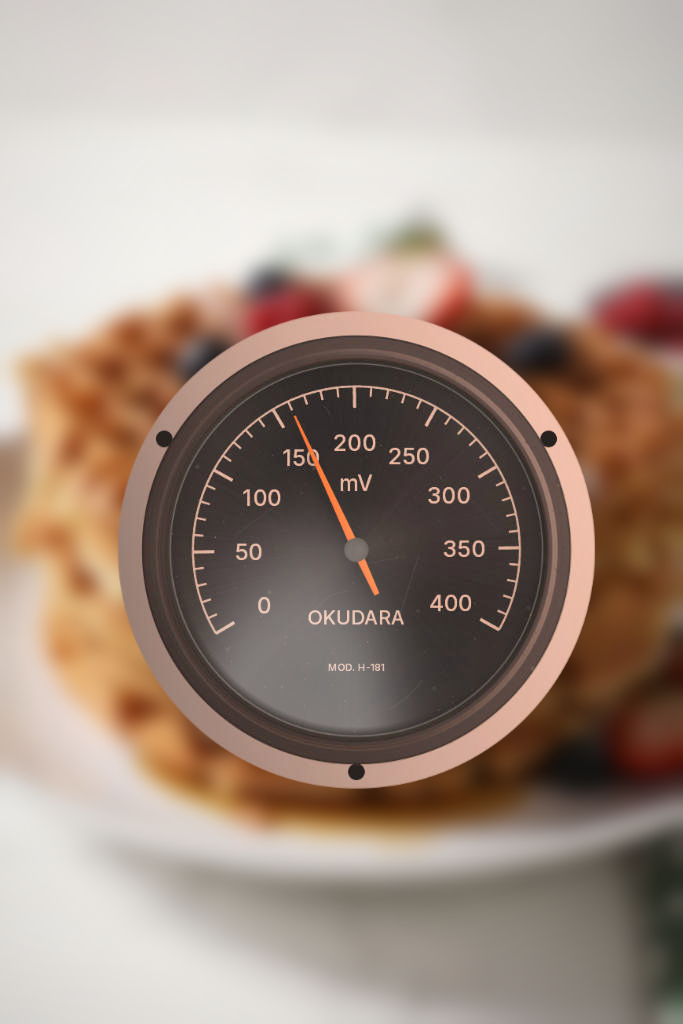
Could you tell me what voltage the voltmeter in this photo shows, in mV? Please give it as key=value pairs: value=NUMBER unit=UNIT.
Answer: value=160 unit=mV
